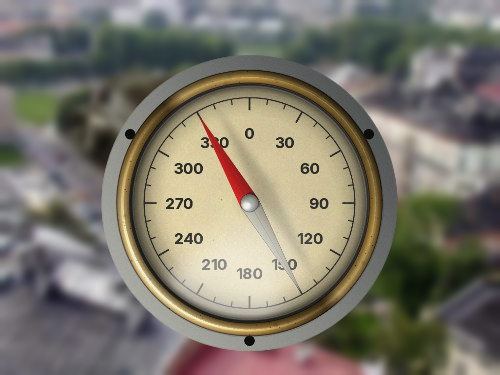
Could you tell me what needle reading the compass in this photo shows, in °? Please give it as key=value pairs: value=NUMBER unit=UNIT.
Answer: value=330 unit=°
